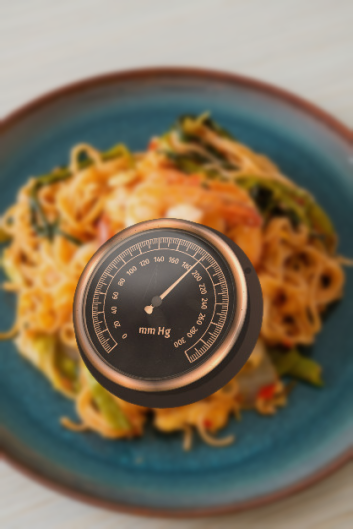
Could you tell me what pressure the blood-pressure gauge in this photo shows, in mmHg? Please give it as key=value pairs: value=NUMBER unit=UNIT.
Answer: value=190 unit=mmHg
